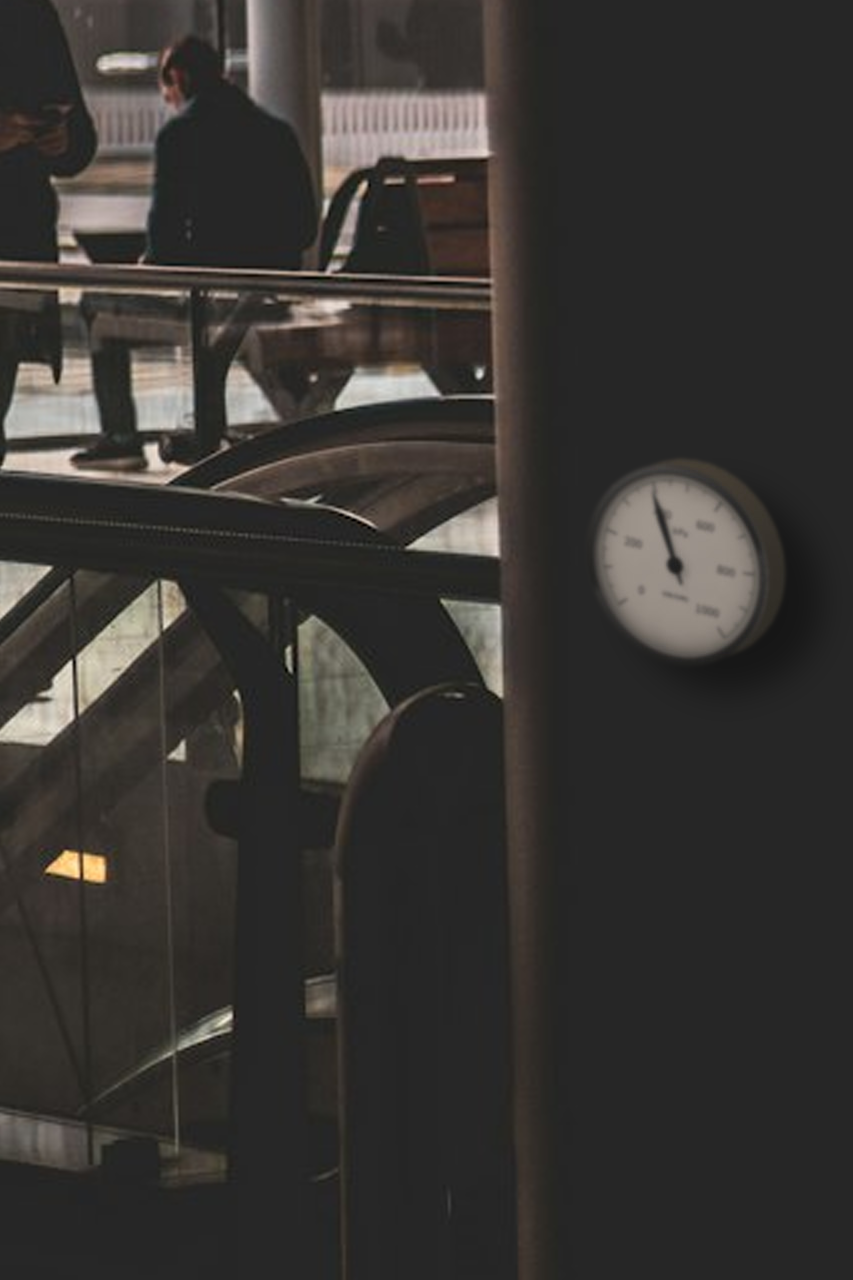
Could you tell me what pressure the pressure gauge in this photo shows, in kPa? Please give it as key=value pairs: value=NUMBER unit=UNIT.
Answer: value=400 unit=kPa
